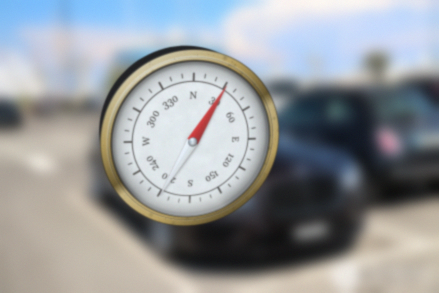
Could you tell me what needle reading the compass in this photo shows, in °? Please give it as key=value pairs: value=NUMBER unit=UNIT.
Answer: value=30 unit=°
